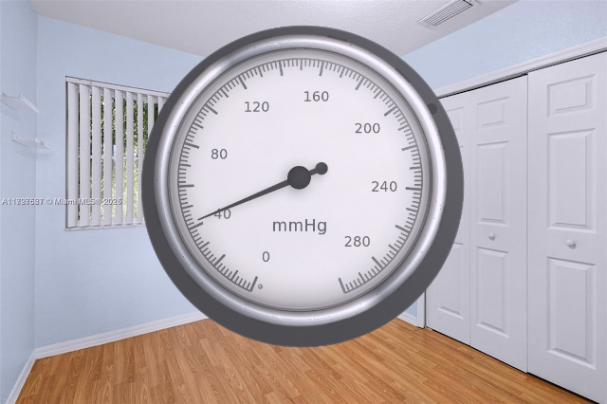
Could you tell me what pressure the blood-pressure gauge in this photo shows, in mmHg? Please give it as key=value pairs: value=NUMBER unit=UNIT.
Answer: value=42 unit=mmHg
